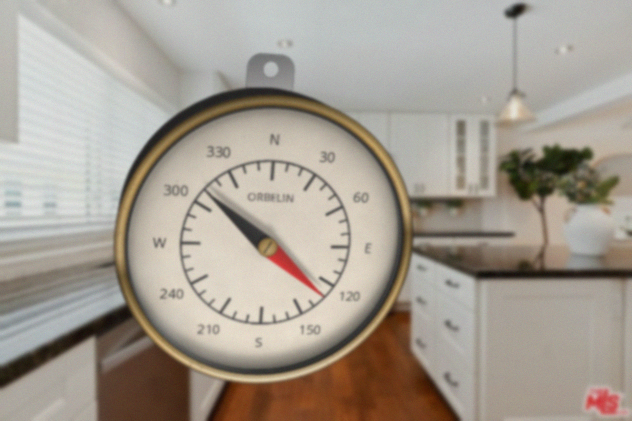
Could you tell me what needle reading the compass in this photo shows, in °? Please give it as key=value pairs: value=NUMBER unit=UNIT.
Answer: value=130 unit=°
